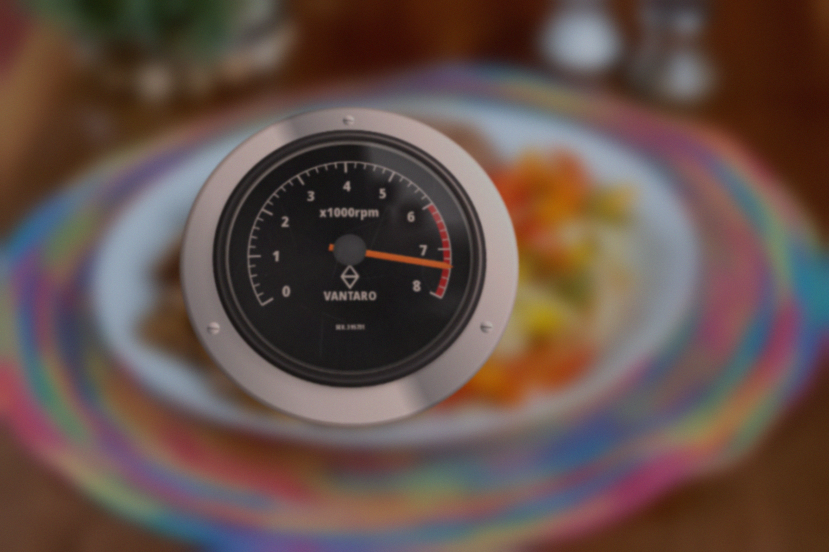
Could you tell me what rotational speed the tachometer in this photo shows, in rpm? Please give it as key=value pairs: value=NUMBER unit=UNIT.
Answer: value=7400 unit=rpm
